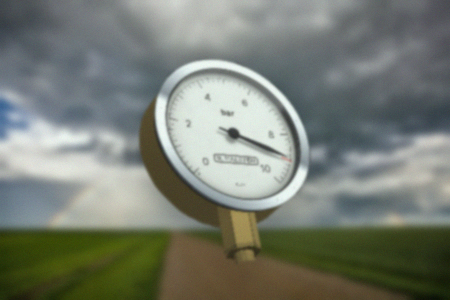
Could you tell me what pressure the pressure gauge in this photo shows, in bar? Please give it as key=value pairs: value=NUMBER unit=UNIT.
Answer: value=9 unit=bar
